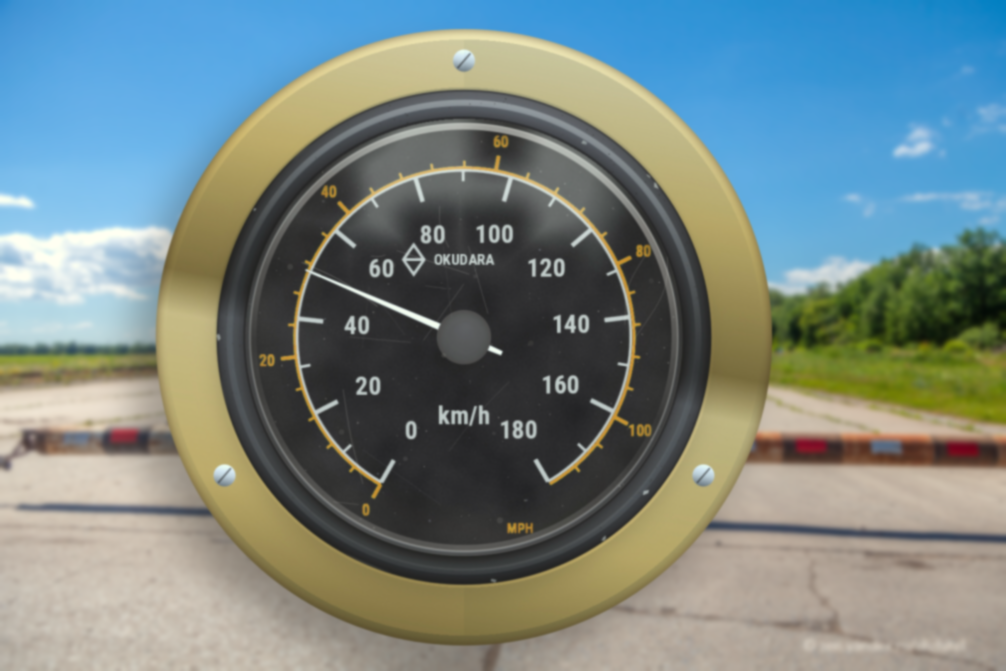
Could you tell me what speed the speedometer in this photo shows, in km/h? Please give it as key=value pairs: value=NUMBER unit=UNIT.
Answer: value=50 unit=km/h
